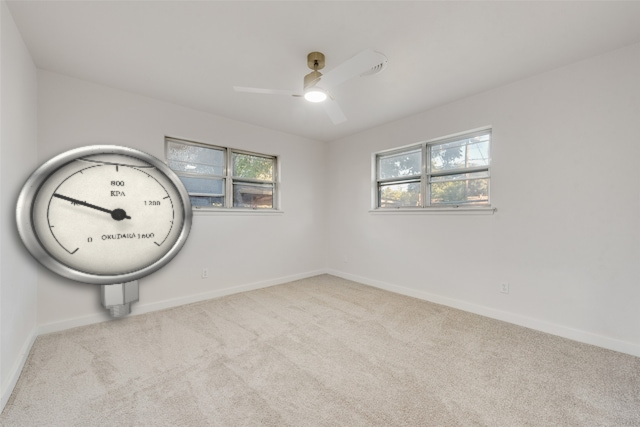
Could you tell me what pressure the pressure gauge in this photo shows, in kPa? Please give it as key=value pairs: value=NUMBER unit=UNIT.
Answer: value=400 unit=kPa
